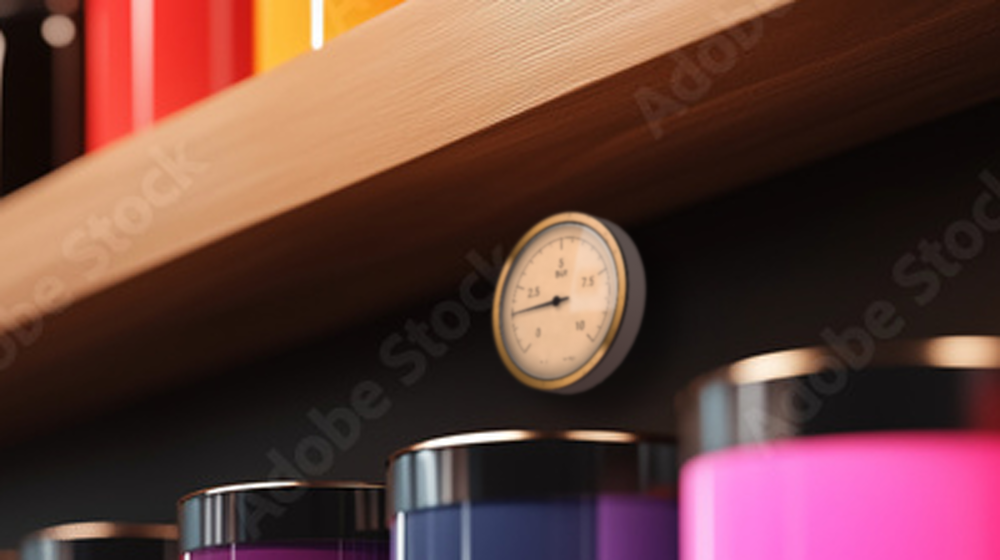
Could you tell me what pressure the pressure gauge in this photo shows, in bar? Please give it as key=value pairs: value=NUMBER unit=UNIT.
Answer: value=1.5 unit=bar
